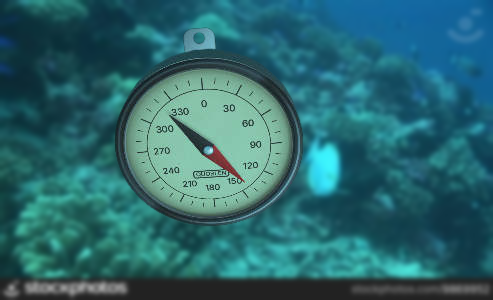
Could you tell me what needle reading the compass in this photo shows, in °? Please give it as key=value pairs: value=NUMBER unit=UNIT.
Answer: value=140 unit=°
